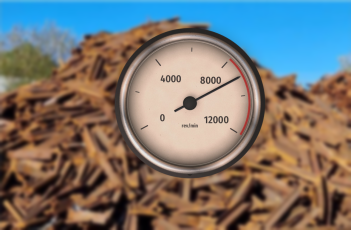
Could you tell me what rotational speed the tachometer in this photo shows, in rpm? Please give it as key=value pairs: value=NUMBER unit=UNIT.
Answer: value=9000 unit=rpm
